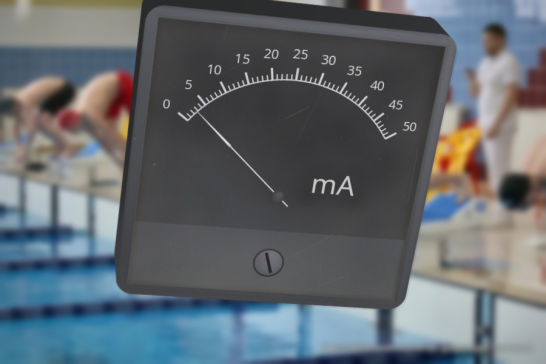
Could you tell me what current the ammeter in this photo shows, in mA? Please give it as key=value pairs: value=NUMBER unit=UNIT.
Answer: value=3 unit=mA
